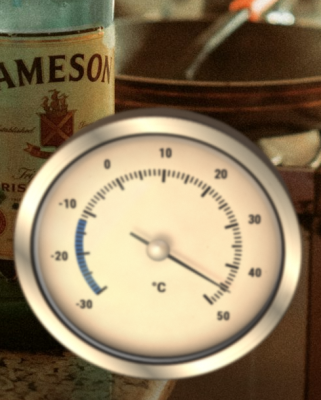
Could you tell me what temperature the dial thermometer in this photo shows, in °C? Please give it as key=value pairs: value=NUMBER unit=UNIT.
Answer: value=45 unit=°C
